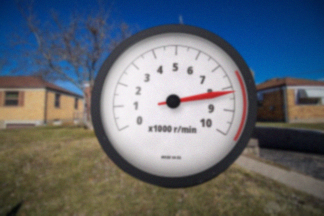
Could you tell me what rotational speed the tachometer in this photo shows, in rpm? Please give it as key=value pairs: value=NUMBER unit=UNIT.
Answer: value=8250 unit=rpm
